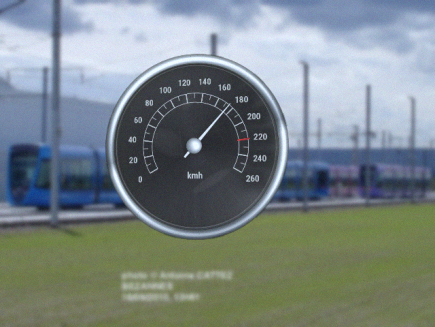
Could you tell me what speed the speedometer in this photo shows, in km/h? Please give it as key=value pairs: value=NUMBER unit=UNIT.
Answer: value=175 unit=km/h
